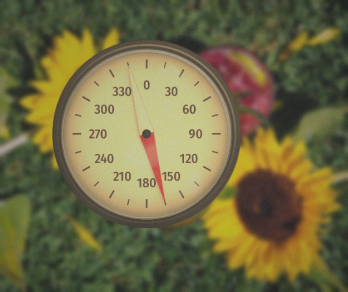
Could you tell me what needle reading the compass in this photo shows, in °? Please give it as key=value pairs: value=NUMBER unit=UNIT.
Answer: value=165 unit=°
